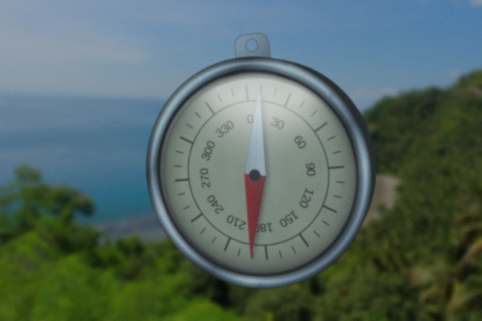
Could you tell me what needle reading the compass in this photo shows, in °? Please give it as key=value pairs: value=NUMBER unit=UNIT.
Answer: value=190 unit=°
